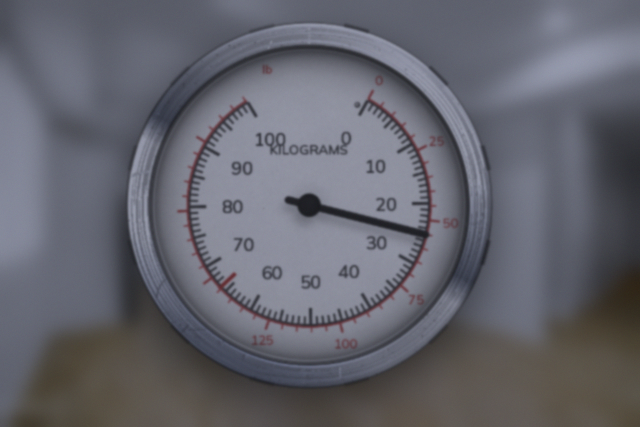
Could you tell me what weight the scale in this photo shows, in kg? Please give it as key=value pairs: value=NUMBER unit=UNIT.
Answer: value=25 unit=kg
